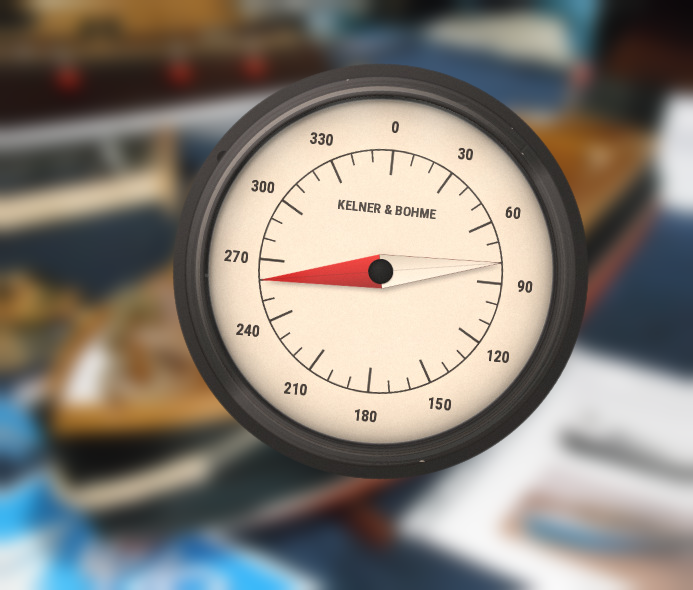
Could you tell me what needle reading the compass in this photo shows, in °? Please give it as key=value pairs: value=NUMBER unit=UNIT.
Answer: value=260 unit=°
